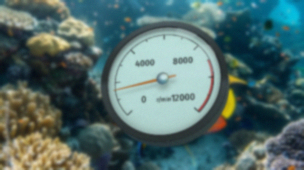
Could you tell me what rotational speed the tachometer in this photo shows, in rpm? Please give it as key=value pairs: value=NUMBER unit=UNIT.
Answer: value=1500 unit=rpm
